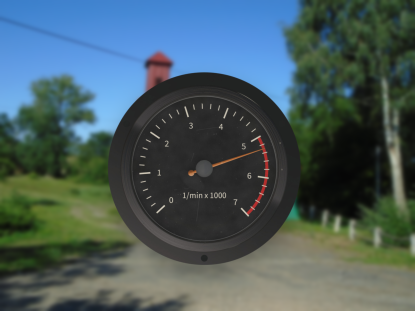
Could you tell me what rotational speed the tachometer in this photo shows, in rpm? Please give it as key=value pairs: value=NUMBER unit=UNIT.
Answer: value=5300 unit=rpm
